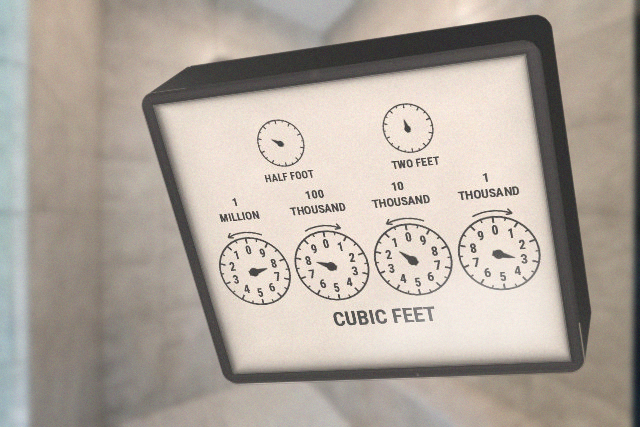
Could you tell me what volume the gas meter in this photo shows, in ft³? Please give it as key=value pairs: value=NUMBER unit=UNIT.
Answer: value=781300 unit=ft³
